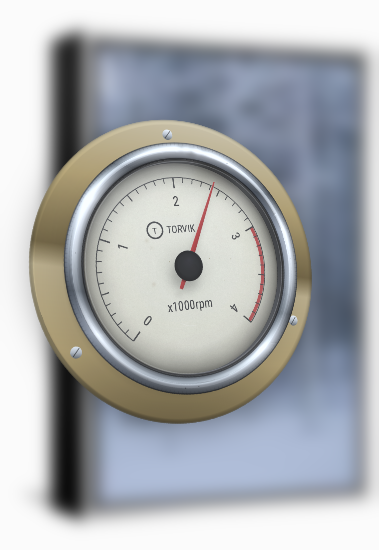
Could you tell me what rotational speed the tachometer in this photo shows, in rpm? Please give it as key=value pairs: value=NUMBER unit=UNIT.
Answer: value=2400 unit=rpm
